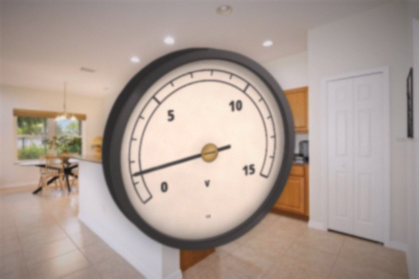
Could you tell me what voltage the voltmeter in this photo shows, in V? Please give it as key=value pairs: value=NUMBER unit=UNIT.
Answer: value=1.5 unit=V
